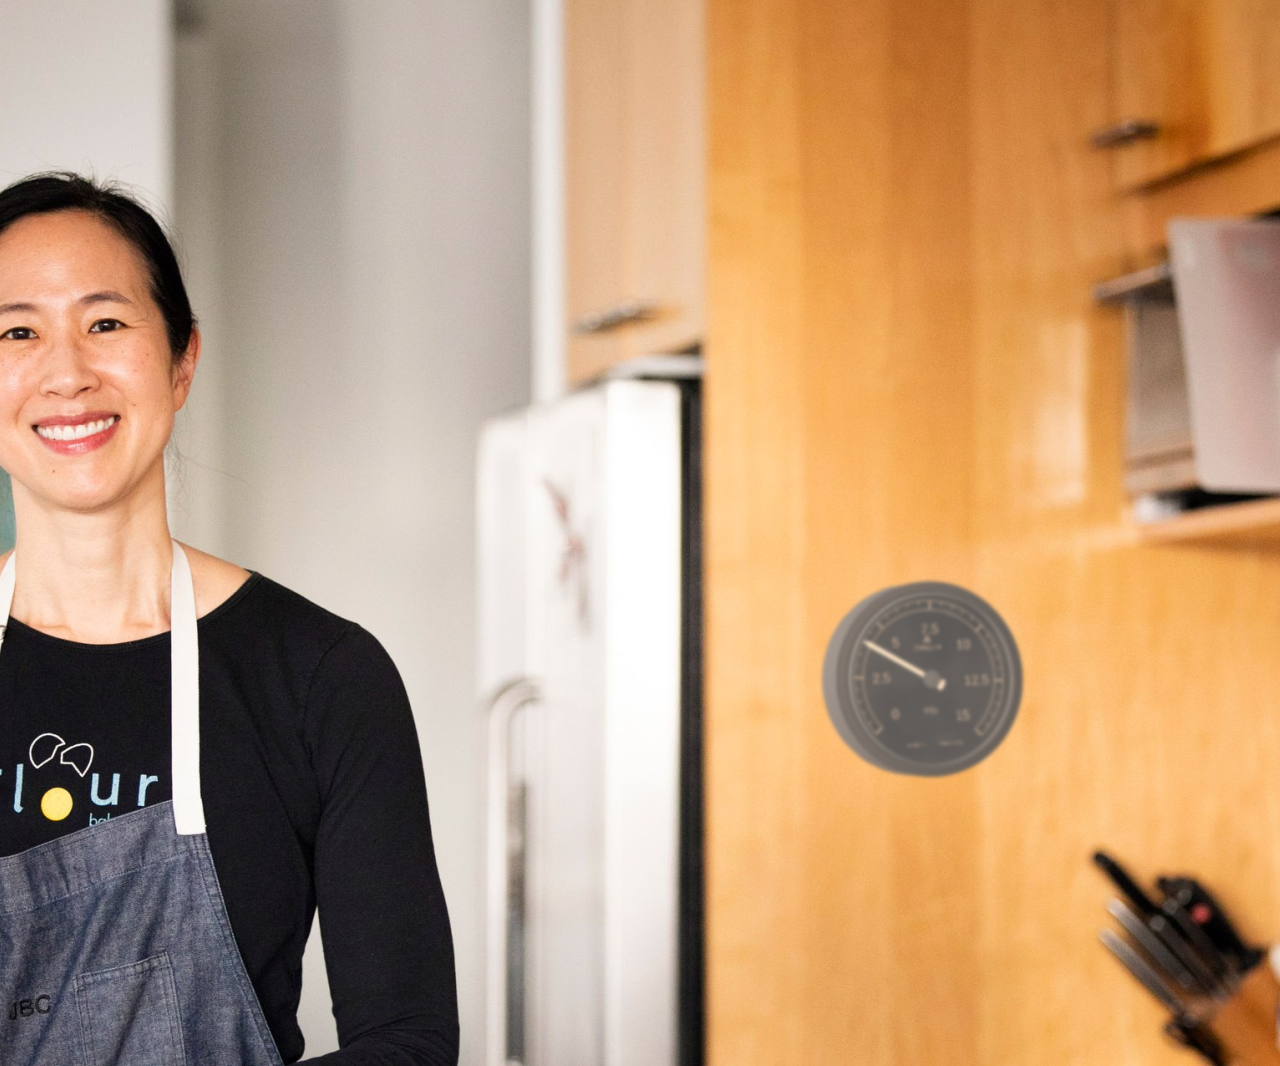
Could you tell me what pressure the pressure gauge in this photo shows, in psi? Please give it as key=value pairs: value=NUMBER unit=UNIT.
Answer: value=4 unit=psi
